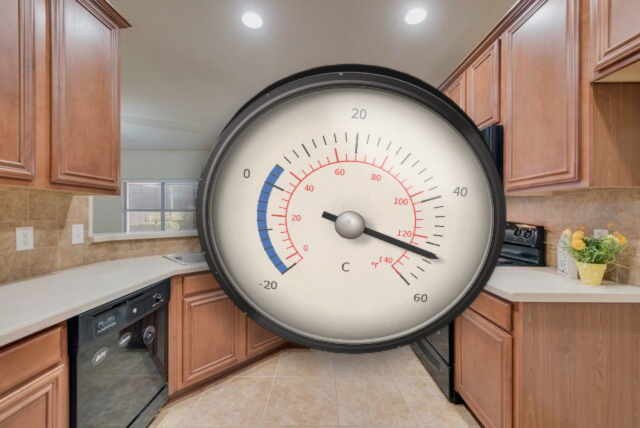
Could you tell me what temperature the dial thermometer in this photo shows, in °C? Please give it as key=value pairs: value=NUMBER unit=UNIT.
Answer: value=52 unit=°C
